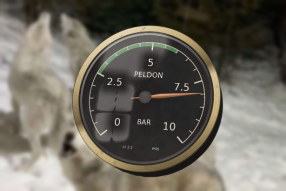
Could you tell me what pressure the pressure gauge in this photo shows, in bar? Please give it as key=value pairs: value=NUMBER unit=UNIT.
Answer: value=8 unit=bar
